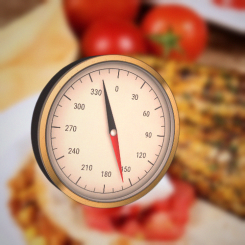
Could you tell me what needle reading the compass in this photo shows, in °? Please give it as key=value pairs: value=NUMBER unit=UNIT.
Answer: value=160 unit=°
